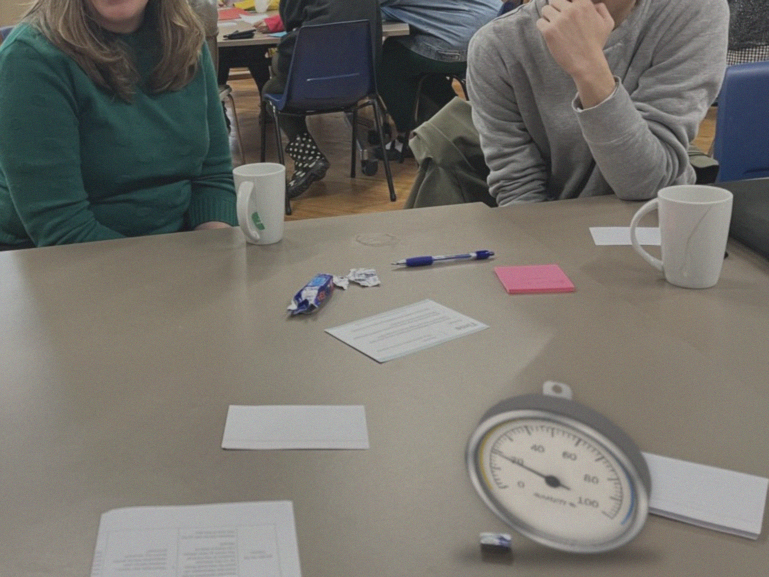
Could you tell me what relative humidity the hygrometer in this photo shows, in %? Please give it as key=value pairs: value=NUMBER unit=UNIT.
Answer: value=20 unit=%
